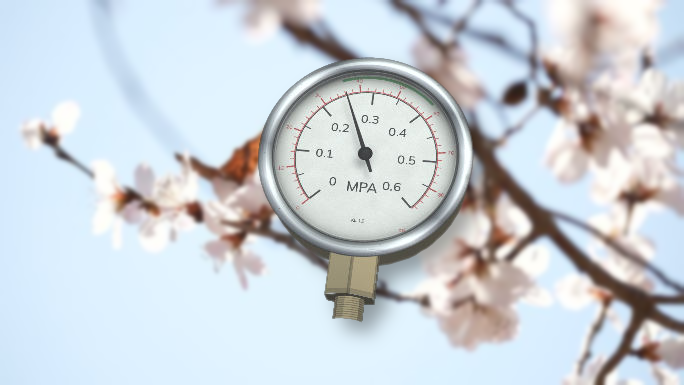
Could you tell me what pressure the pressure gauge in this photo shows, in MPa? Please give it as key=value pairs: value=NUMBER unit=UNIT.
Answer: value=0.25 unit=MPa
